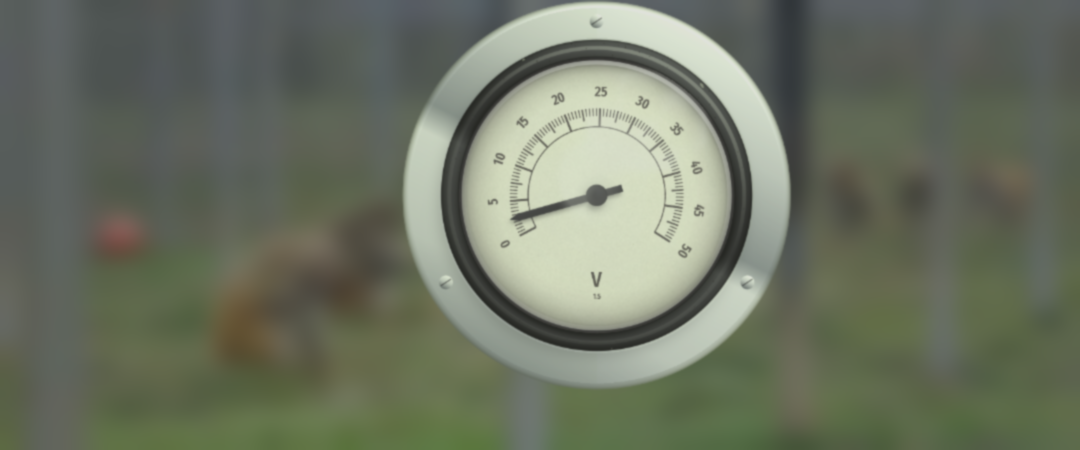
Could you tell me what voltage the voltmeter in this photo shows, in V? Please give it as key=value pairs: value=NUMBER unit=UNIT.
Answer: value=2.5 unit=V
